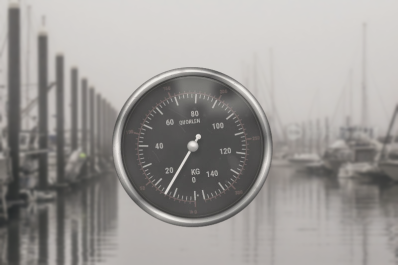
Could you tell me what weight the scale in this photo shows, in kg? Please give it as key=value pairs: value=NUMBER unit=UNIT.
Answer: value=14 unit=kg
